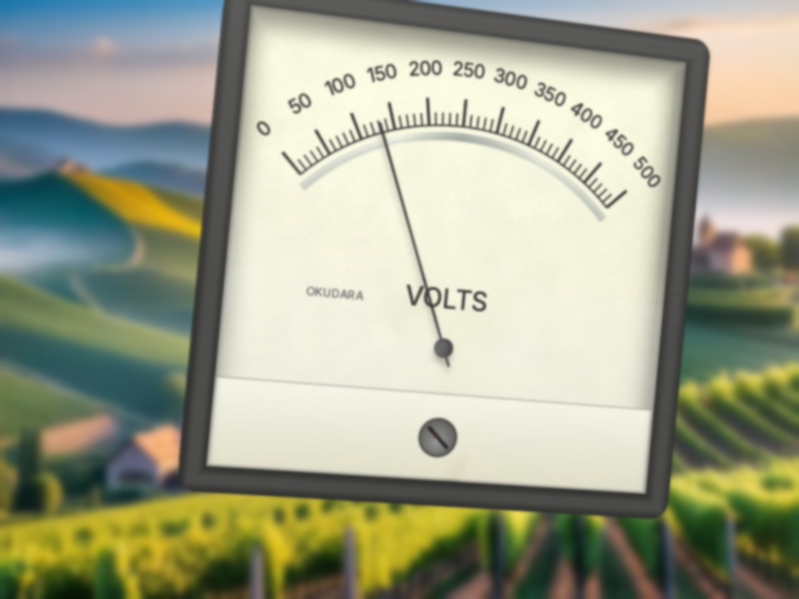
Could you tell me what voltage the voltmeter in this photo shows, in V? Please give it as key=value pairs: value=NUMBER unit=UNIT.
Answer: value=130 unit=V
